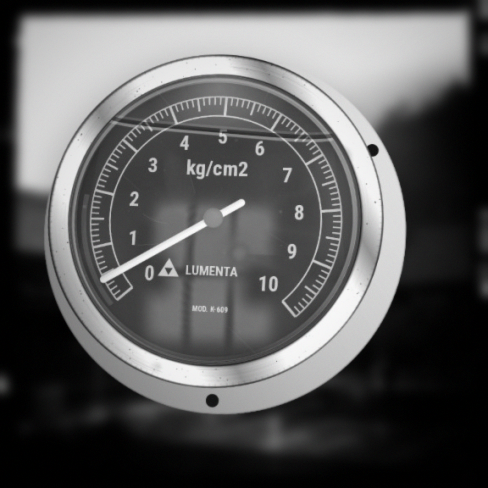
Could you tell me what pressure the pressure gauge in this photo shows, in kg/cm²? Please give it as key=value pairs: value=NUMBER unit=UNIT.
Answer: value=0.4 unit=kg/cm²
